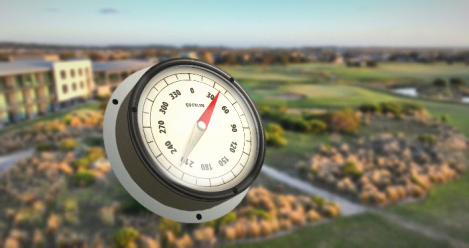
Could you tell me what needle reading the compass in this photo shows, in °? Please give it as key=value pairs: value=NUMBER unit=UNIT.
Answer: value=37.5 unit=°
